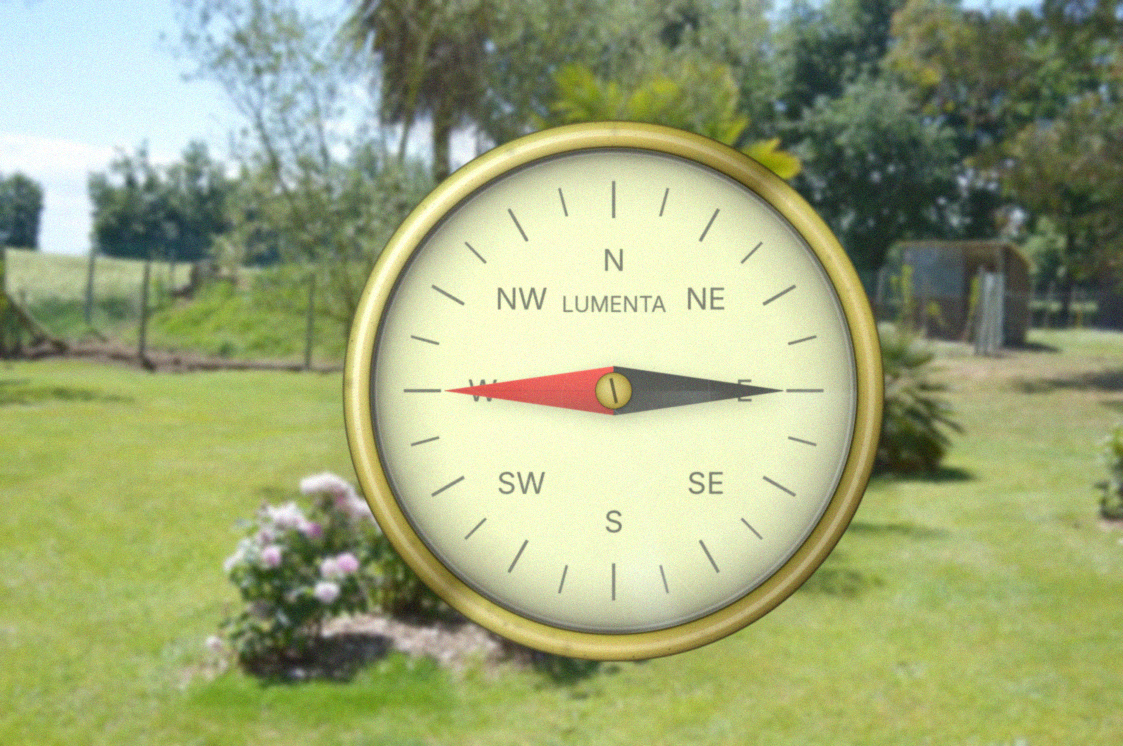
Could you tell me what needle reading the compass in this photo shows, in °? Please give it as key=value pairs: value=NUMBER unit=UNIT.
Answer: value=270 unit=°
